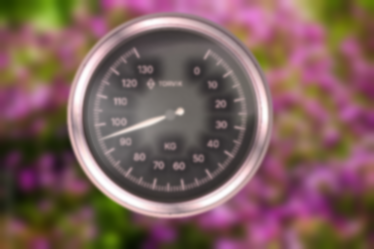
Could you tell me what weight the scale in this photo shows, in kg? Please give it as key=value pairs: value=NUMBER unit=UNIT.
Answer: value=95 unit=kg
